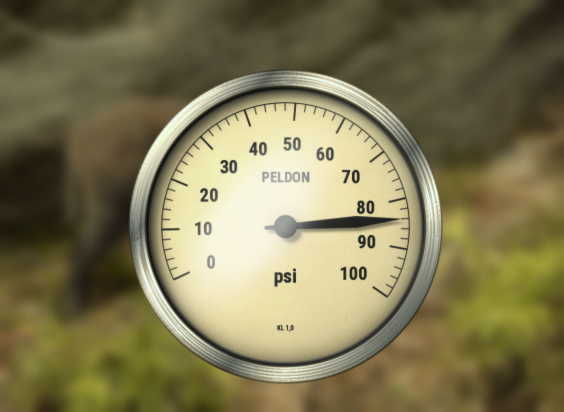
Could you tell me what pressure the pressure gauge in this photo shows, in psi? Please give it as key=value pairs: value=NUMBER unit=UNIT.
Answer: value=84 unit=psi
